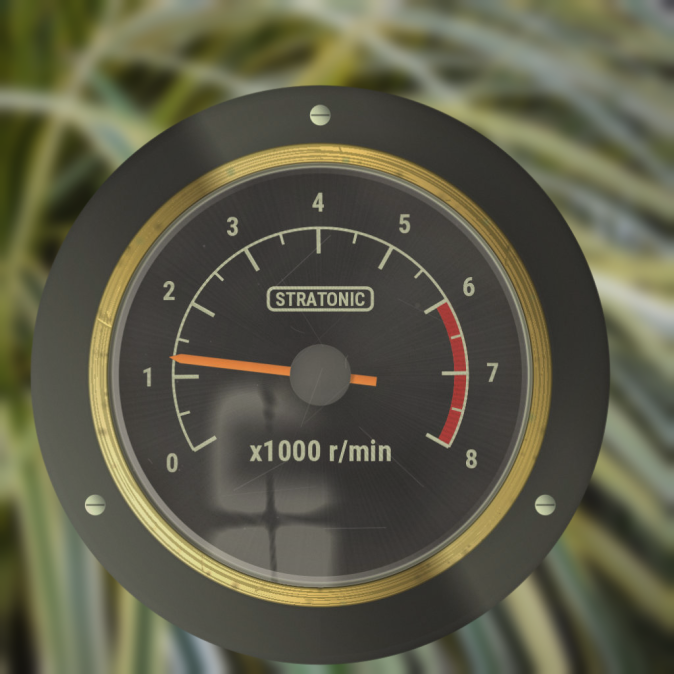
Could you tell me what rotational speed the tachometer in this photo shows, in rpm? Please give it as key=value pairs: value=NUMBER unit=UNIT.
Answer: value=1250 unit=rpm
